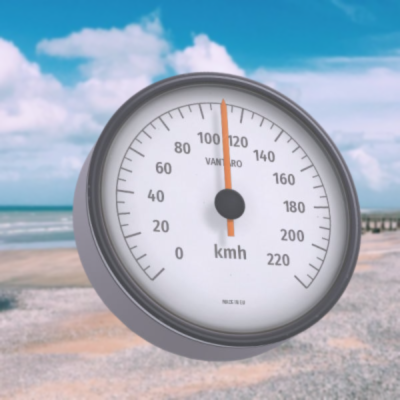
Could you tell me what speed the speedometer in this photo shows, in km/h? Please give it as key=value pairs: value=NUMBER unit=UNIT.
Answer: value=110 unit=km/h
